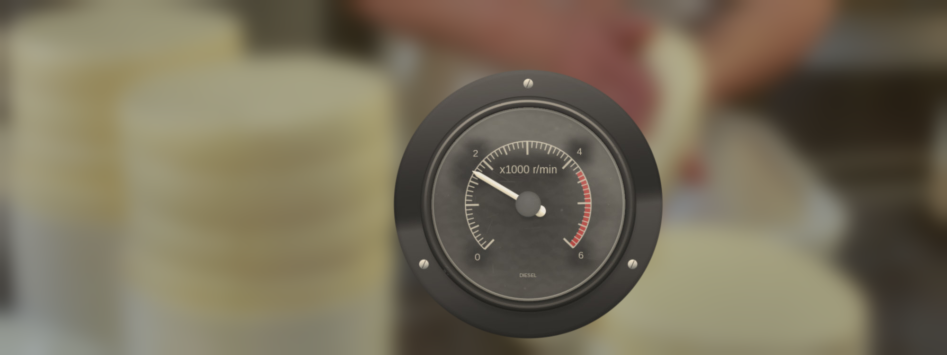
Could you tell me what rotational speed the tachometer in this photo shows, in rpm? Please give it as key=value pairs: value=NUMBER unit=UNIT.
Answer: value=1700 unit=rpm
